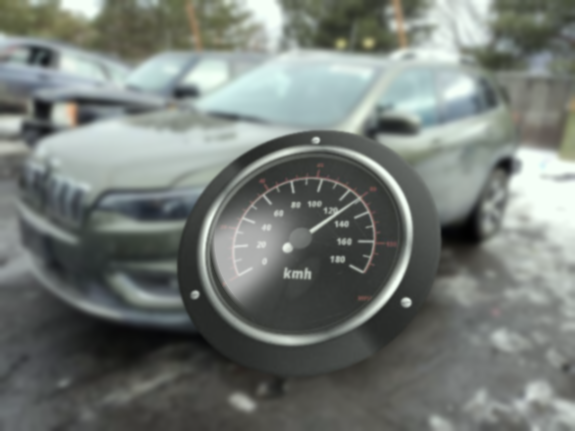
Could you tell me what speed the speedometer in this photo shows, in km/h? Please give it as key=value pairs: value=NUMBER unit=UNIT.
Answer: value=130 unit=km/h
